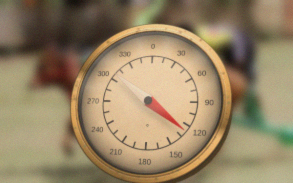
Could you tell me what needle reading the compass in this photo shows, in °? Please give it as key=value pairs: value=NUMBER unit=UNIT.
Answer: value=127.5 unit=°
